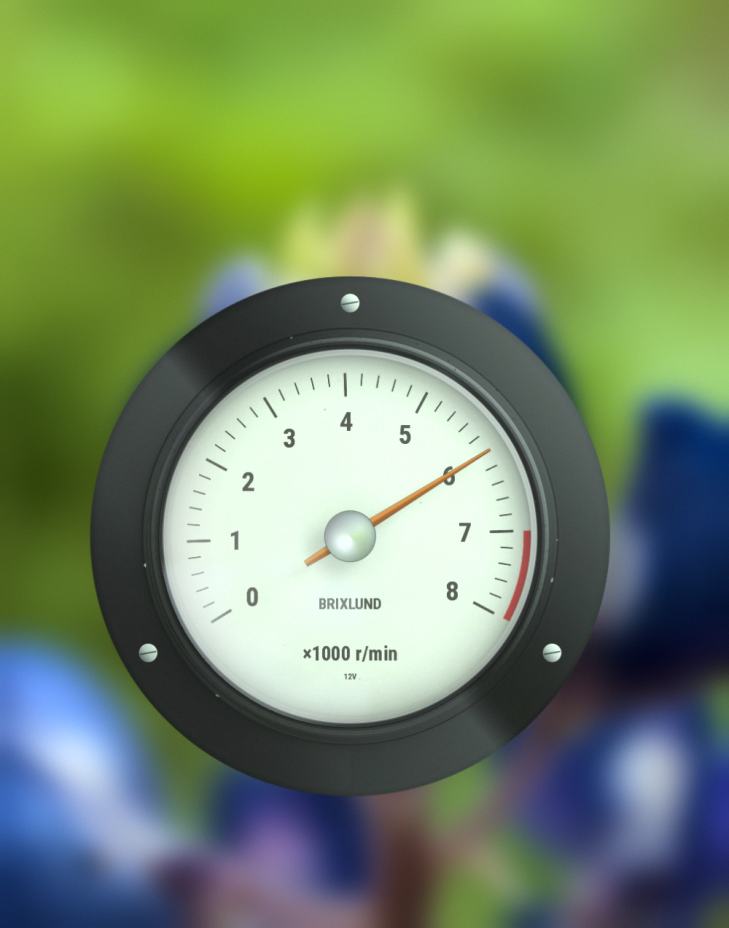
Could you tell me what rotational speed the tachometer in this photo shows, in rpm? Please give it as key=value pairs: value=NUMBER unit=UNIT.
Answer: value=6000 unit=rpm
